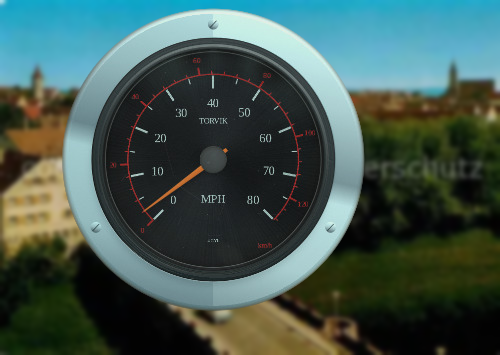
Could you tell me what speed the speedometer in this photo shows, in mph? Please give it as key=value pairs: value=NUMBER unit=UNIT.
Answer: value=2.5 unit=mph
